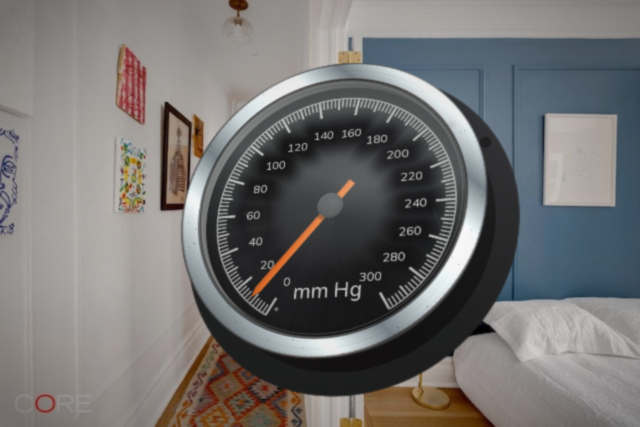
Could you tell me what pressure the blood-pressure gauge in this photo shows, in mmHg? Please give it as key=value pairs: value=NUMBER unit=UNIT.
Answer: value=10 unit=mmHg
